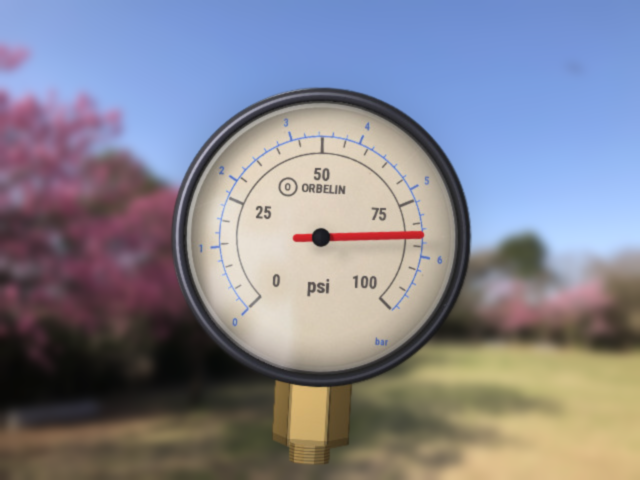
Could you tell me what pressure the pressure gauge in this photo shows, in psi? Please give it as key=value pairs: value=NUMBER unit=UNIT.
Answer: value=82.5 unit=psi
